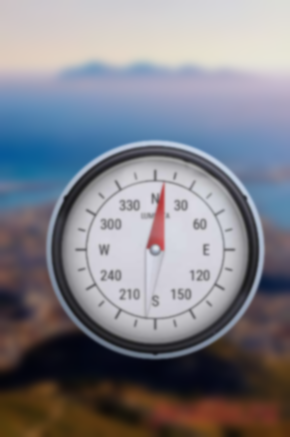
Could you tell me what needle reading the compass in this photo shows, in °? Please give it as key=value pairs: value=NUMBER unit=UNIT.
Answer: value=7.5 unit=°
